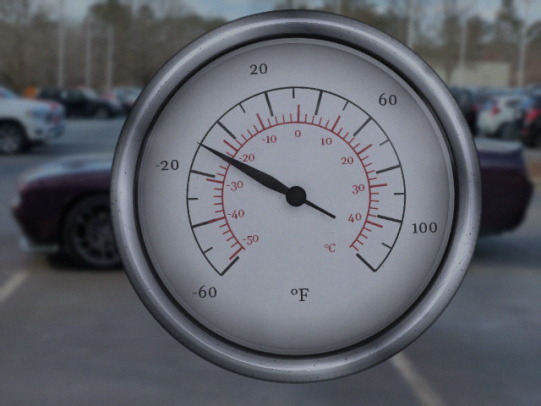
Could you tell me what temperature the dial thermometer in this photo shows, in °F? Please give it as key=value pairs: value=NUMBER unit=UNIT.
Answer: value=-10 unit=°F
